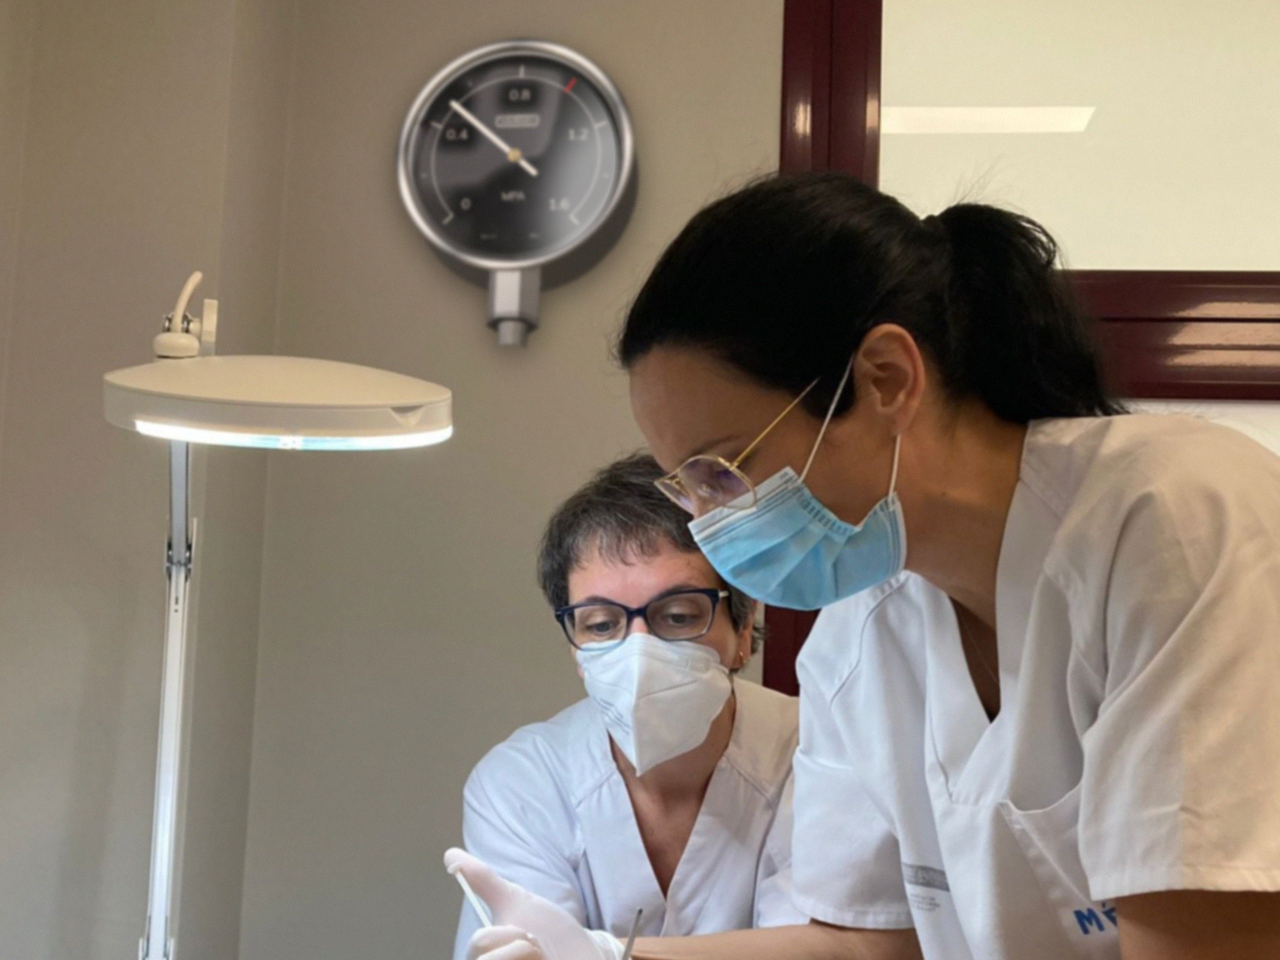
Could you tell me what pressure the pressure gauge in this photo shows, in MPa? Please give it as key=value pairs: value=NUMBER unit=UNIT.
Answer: value=0.5 unit=MPa
